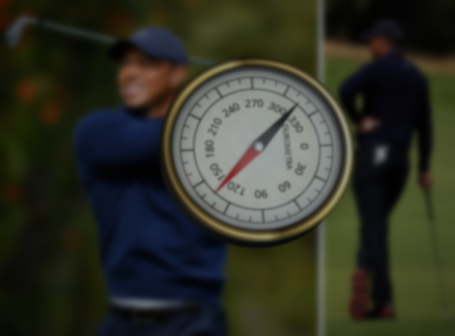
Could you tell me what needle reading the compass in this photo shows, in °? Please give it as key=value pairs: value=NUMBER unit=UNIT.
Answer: value=135 unit=°
